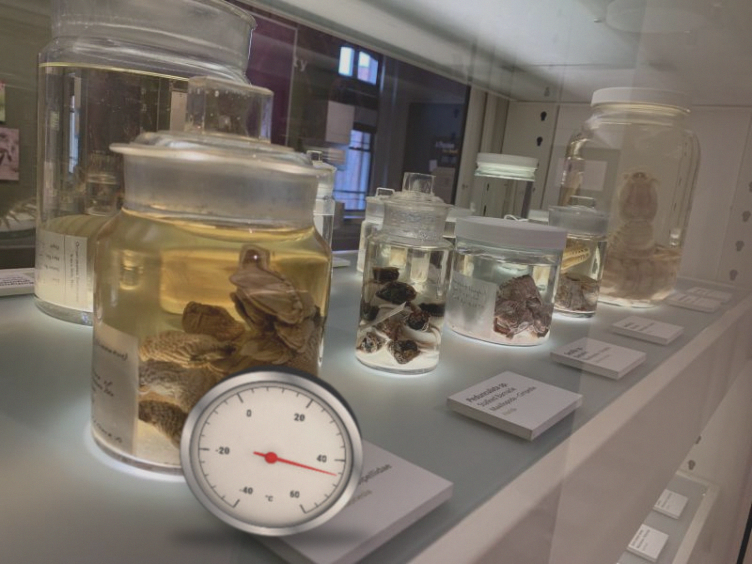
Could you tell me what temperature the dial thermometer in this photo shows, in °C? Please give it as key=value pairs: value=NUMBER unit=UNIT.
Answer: value=44 unit=°C
